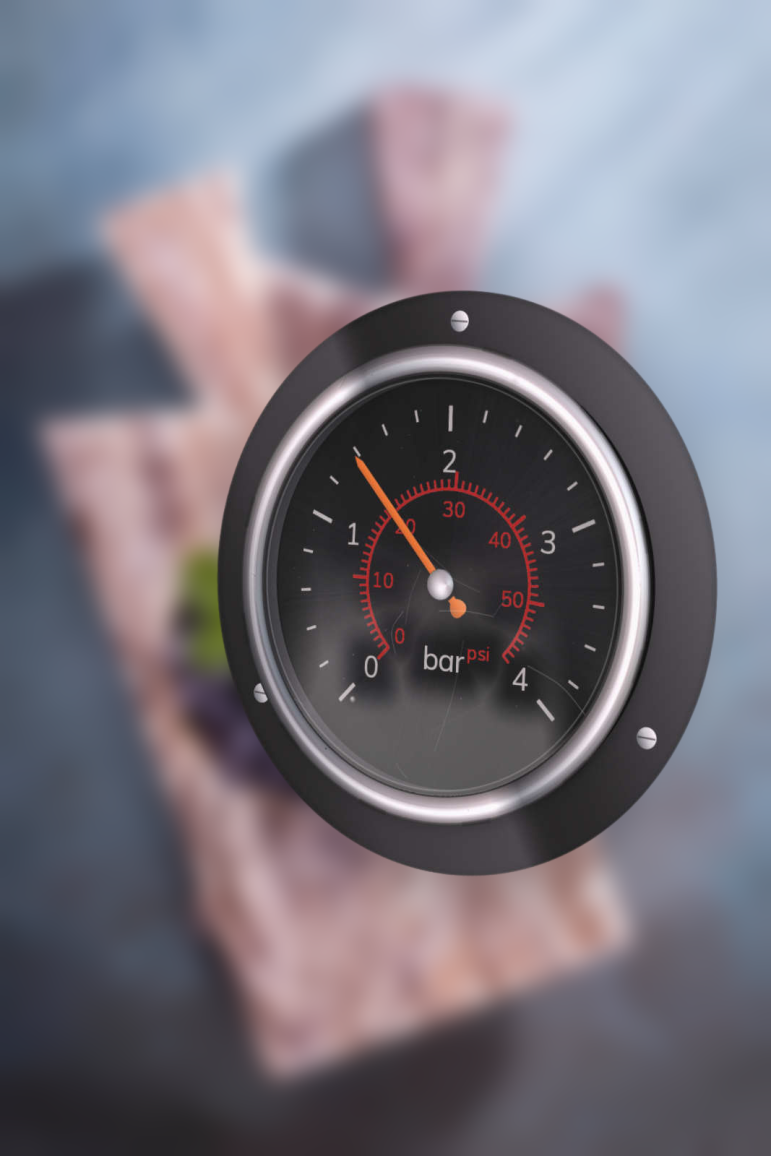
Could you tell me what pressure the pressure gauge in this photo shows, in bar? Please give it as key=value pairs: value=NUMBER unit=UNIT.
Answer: value=1.4 unit=bar
